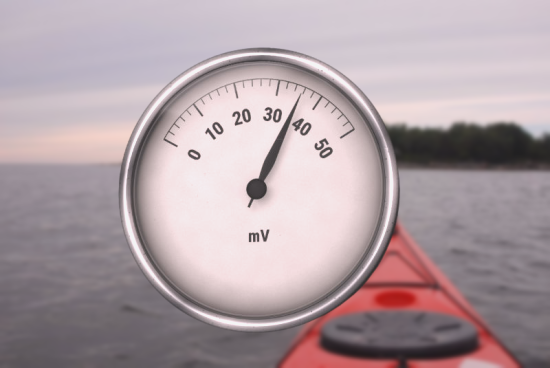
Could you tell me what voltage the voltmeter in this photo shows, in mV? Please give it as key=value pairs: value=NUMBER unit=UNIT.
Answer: value=36 unit=mV
